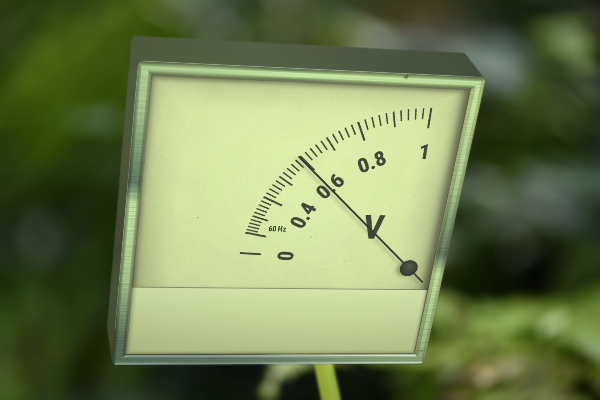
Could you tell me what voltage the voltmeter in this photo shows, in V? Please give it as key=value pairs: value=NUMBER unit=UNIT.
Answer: value=0.6 unit=V
